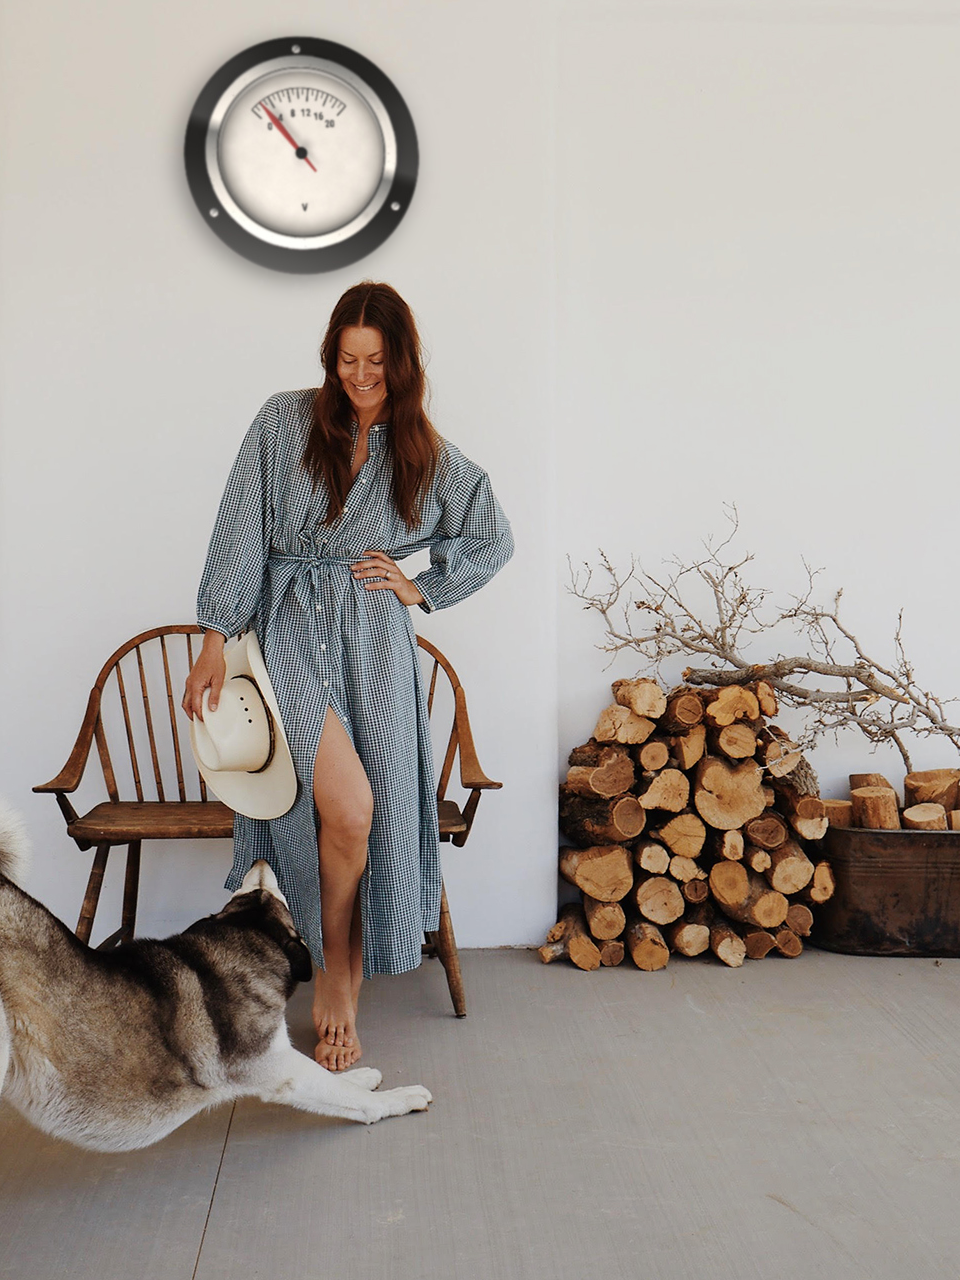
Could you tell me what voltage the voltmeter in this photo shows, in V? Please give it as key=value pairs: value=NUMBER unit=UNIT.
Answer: value=2 unit=V
